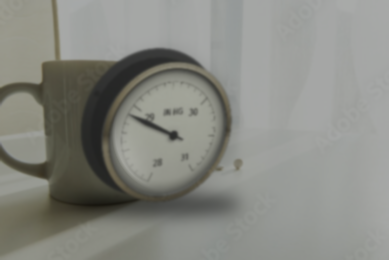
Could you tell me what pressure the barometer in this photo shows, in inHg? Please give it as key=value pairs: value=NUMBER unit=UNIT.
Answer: value=28.9 unit=inHg
